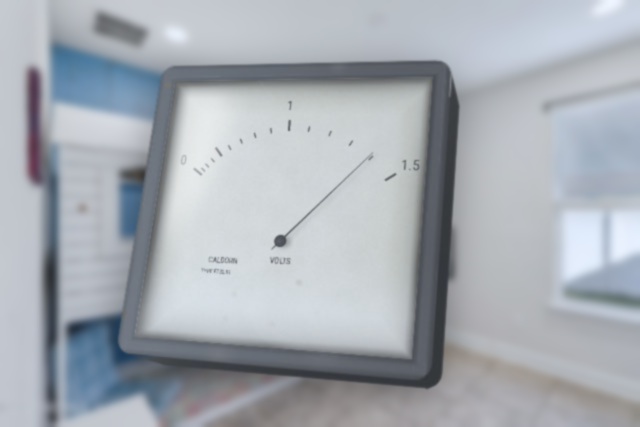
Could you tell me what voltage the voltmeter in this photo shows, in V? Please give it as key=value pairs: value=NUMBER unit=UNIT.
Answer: value=1.4 unit=V
